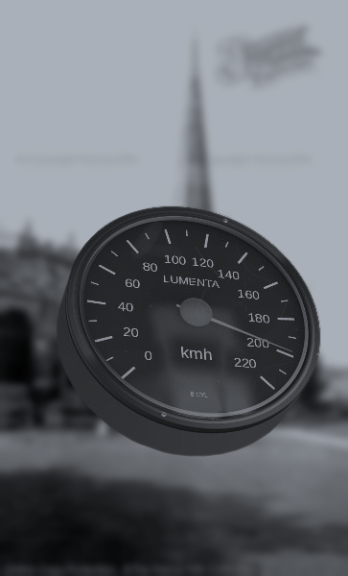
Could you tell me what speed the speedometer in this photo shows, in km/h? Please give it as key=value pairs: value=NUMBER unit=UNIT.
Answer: value=200 unit=km/h
